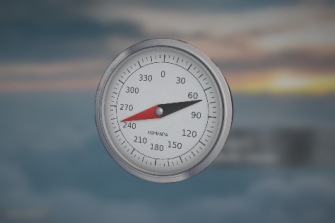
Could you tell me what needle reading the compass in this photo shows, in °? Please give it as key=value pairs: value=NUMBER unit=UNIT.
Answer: value=250 unit=°
